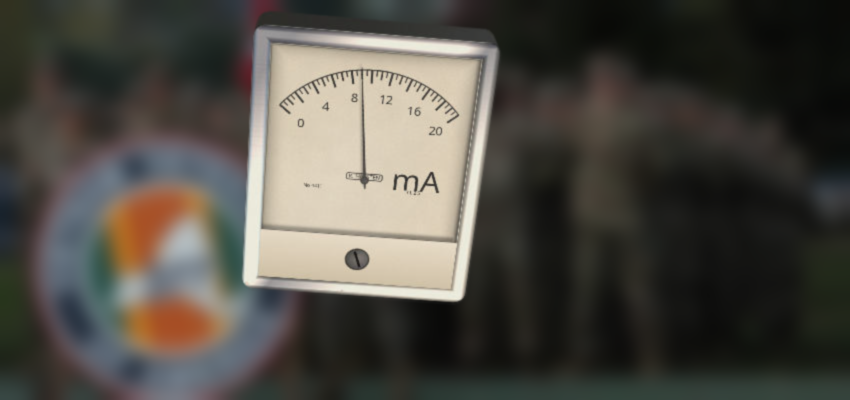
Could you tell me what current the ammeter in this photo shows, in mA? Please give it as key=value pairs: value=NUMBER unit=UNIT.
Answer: value=9 unit=mA
